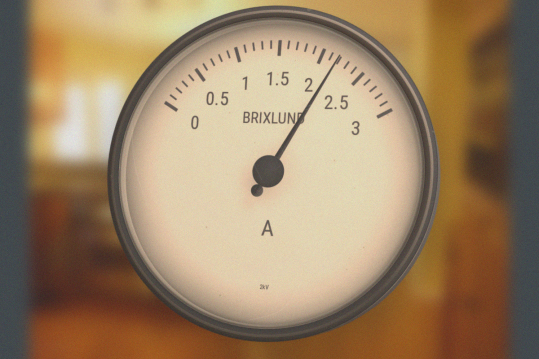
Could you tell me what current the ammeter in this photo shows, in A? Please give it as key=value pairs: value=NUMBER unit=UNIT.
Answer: value=2.2 unit=A
